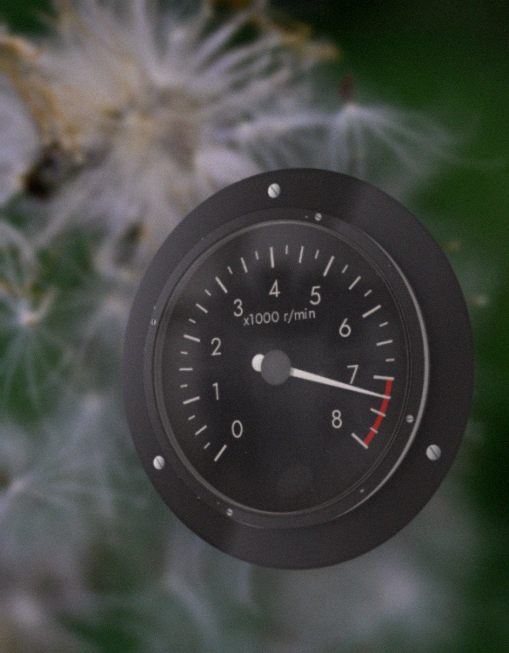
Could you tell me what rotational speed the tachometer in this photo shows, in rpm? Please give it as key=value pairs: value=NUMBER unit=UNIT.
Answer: value=7250 unit=rpm
